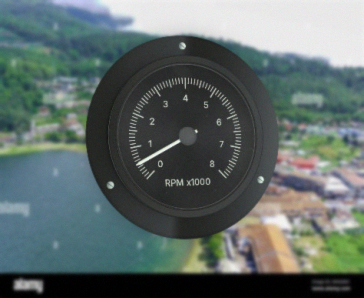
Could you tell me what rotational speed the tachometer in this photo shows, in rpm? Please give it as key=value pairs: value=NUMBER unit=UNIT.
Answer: value=500 unit=rpm
